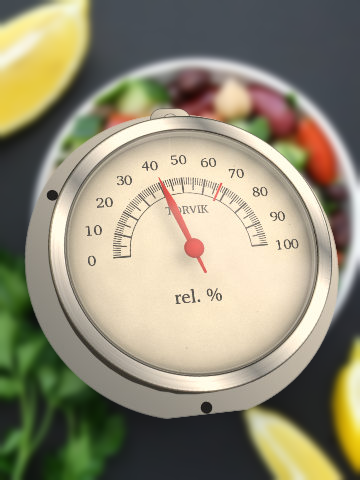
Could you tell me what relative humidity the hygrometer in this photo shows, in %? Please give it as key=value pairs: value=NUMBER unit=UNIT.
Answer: value=40 unit=%
